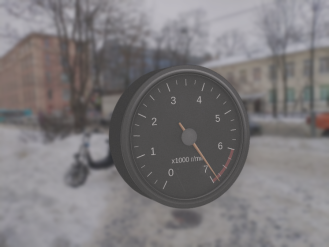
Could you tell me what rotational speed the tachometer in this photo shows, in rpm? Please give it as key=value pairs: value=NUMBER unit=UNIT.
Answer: value=6875 unit=rpm
